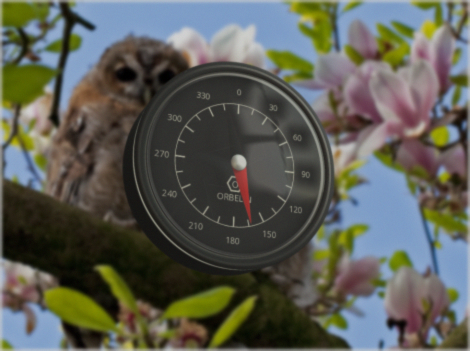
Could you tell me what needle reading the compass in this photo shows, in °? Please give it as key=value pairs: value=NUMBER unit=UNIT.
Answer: value=165 unit=°
